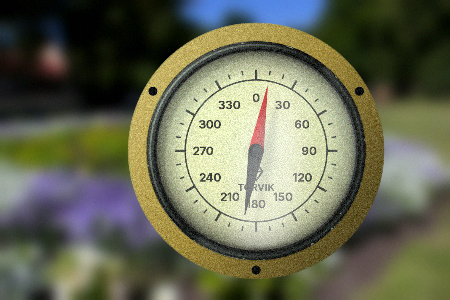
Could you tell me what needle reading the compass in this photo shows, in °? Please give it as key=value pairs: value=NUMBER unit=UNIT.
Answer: value=10 unit=°
